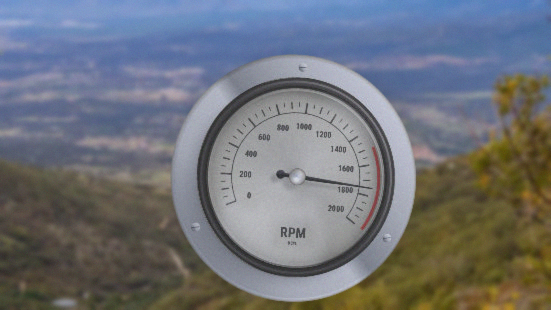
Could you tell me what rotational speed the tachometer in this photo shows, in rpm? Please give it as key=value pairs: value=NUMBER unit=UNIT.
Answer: value=1750 unit=rpm
